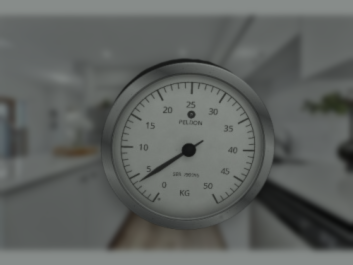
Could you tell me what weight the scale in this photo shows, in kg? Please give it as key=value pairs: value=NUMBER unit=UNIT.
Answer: value=4 unit=kg
